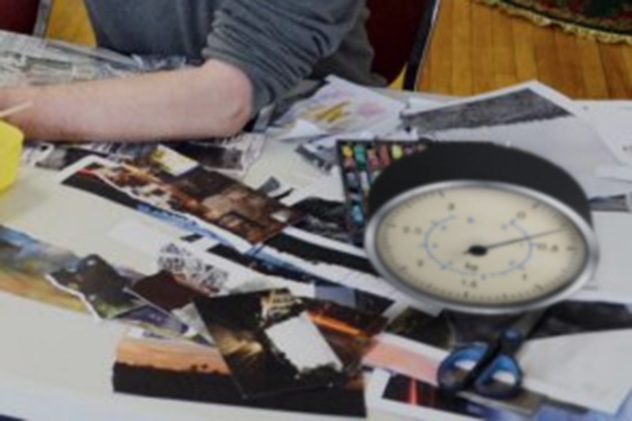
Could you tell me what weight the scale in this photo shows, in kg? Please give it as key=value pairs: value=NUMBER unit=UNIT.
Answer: value=0.25 unit=kg
